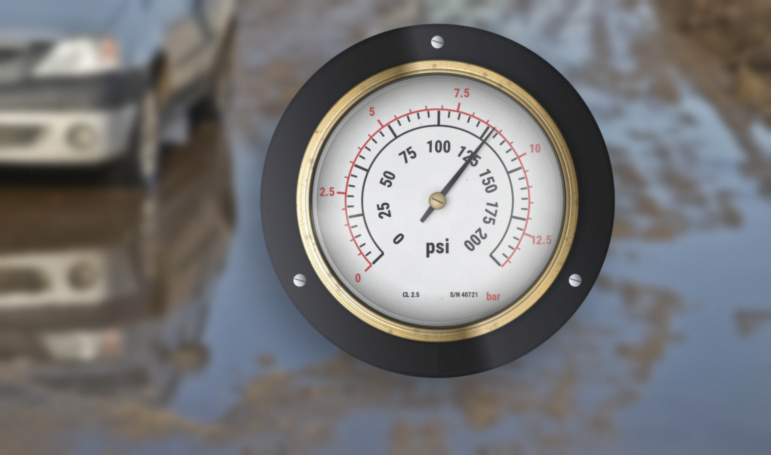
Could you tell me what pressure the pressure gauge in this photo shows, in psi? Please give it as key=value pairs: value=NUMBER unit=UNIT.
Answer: value=127.5 unit=psi
